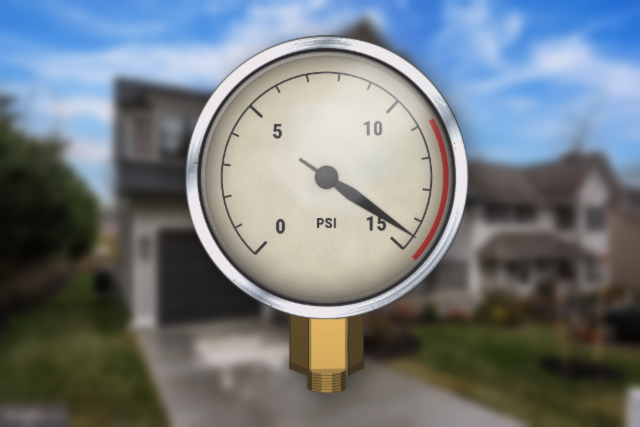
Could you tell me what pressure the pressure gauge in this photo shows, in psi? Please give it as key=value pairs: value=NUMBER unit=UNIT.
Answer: value=14.5 unit=psi
